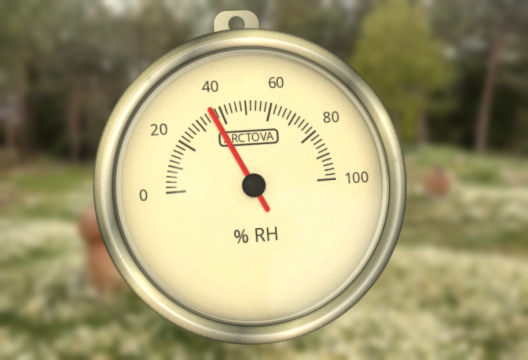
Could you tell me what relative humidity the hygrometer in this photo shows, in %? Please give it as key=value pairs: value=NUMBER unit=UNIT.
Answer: value=36 unit=%
